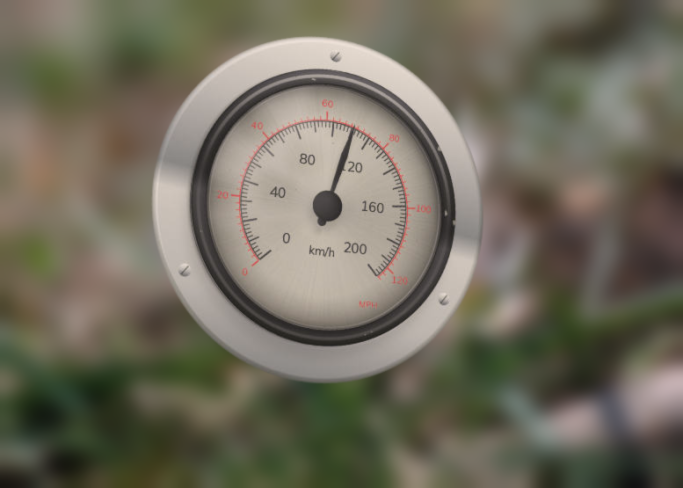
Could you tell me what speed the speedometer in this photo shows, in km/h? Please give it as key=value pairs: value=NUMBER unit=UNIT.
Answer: value=110 unit=km/h
